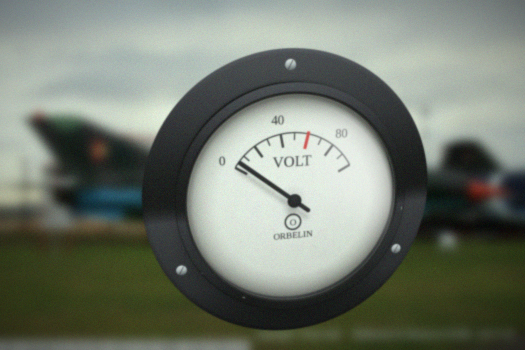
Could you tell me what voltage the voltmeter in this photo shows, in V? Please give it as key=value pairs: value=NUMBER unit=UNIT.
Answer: value=5 unit=V
